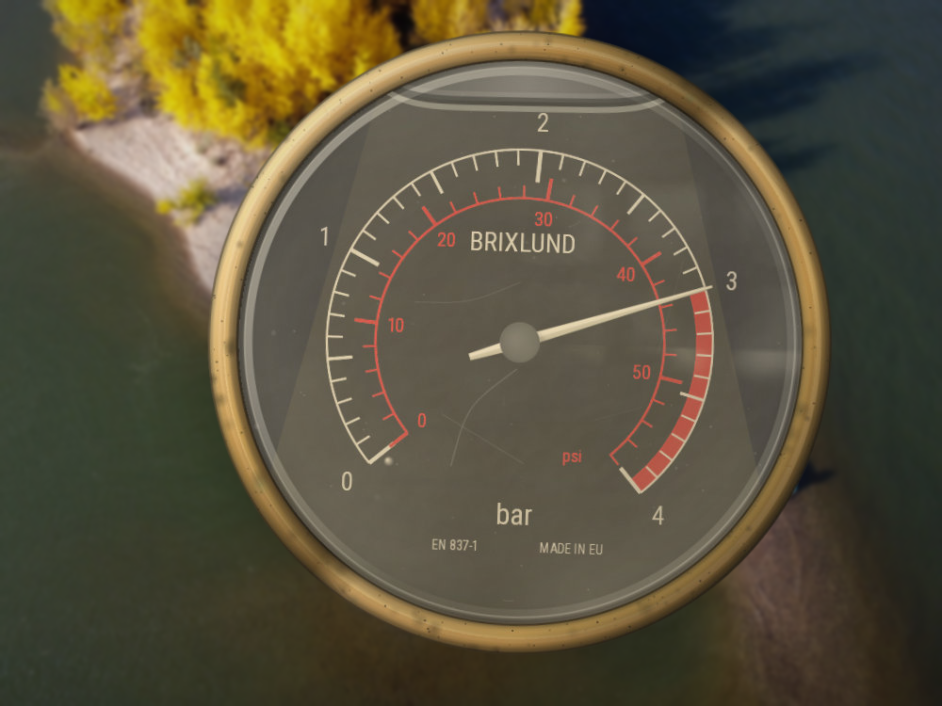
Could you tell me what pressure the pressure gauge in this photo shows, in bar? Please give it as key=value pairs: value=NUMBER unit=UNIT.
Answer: value=3 unit=bar
